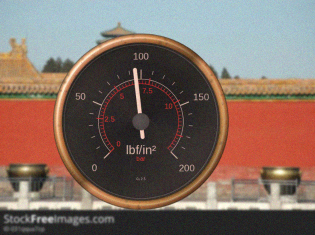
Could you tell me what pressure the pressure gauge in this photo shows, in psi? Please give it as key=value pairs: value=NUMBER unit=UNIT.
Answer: value=95 unit=psi
